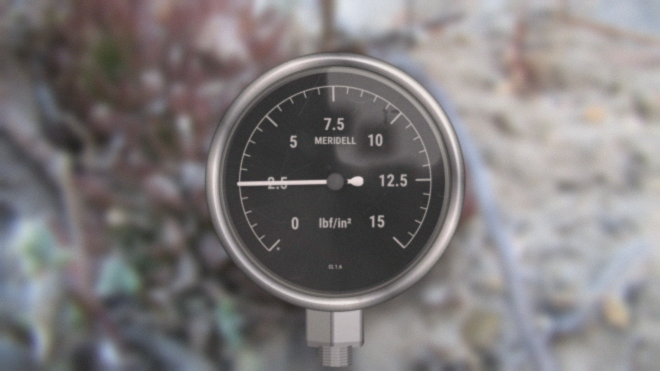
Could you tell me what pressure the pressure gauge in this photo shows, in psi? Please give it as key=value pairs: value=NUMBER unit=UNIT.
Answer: value=2.5 unit=psi
